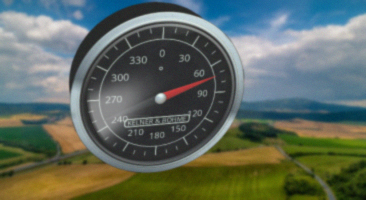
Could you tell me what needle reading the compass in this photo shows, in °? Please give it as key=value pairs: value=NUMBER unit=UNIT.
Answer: value=70 unit=°
